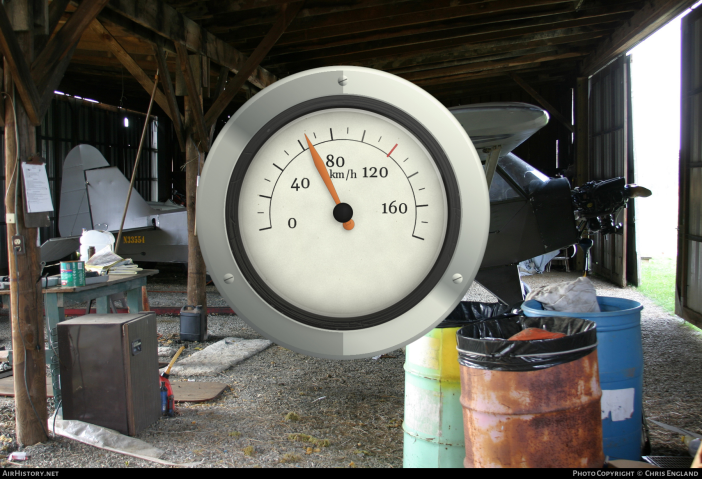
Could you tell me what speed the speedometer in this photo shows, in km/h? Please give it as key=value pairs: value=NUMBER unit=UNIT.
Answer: value=65 unit=km/h
